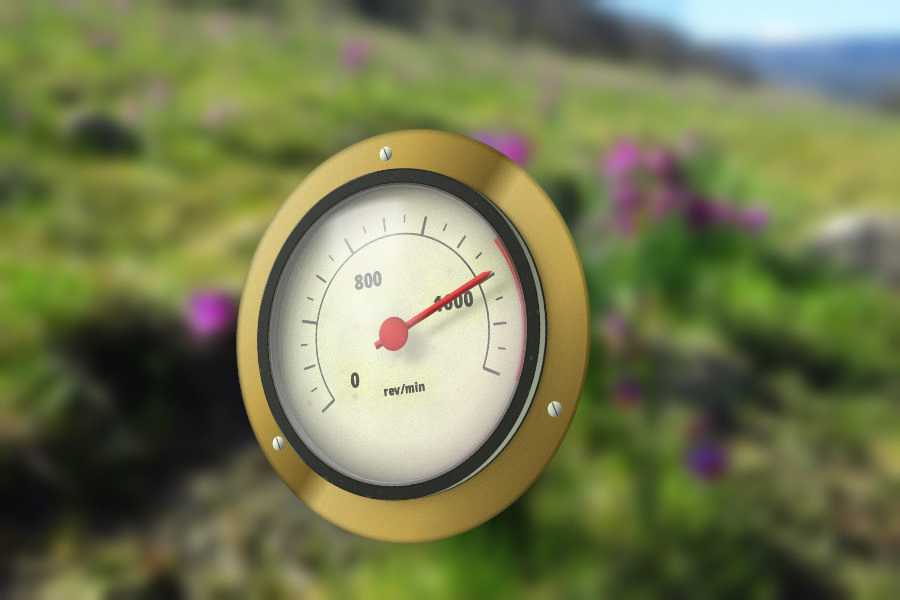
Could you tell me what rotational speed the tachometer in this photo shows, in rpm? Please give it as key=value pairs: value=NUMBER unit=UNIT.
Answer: value=1600 unit=rpm
